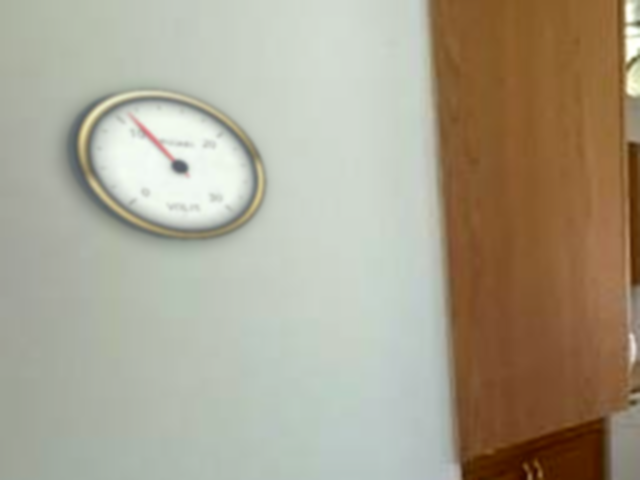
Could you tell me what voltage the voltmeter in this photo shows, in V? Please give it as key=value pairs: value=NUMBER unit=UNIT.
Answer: value=11 unit=V
